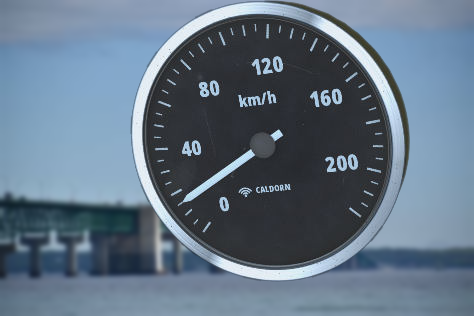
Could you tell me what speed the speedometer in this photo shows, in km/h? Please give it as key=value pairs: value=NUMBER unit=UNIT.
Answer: value=15 unit=km/h
